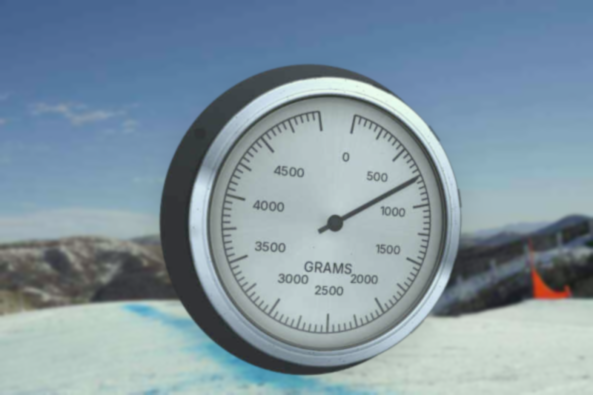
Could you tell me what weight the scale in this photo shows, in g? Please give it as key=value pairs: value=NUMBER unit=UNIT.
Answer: value=750 unit=g
